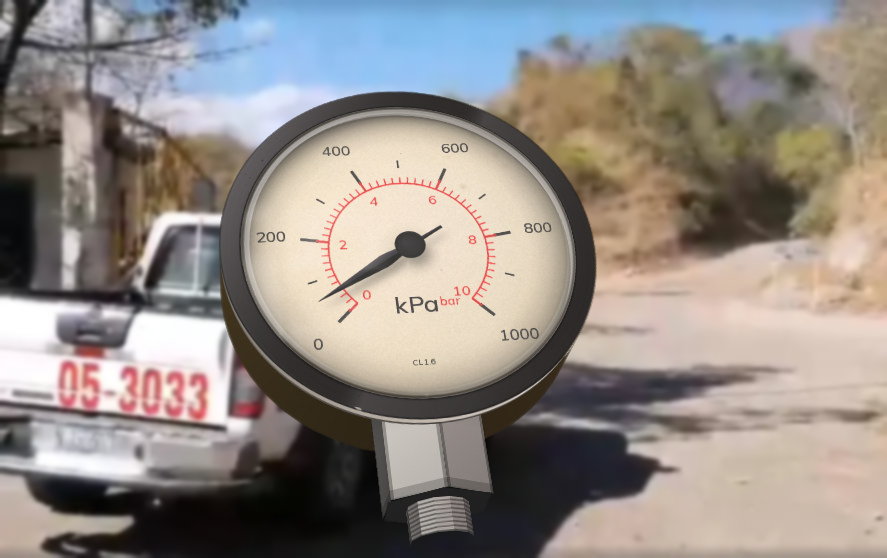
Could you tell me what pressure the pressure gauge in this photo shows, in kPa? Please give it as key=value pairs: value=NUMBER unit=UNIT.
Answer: value=50 unit=kPa
